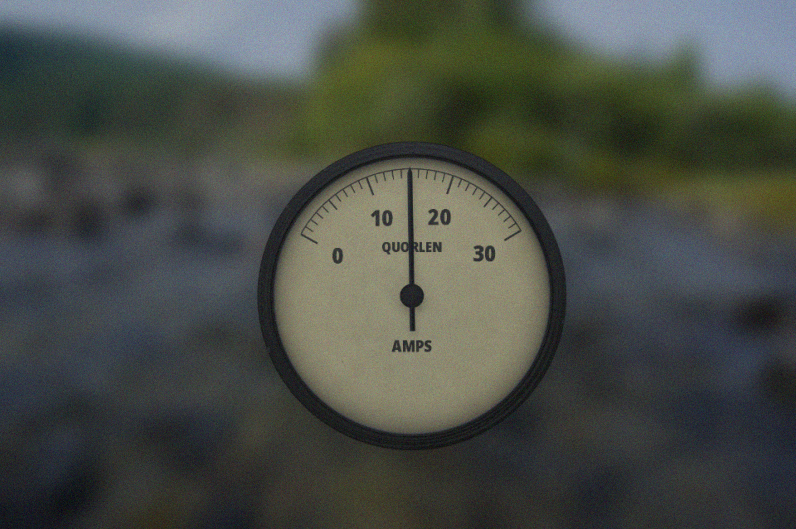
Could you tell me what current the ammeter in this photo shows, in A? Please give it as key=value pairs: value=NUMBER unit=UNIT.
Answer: value=15 unit=A
